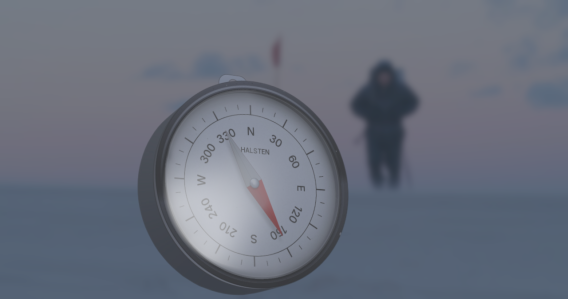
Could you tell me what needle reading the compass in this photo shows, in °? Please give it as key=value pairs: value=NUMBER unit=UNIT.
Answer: value=150 unit=°
